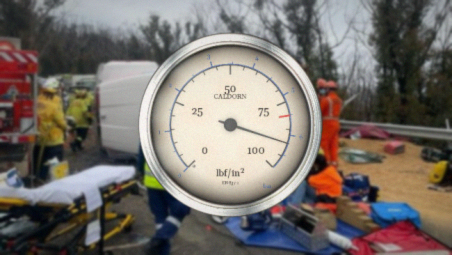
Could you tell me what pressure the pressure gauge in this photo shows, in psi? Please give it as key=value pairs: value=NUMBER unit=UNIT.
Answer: value=90 unit=psi
